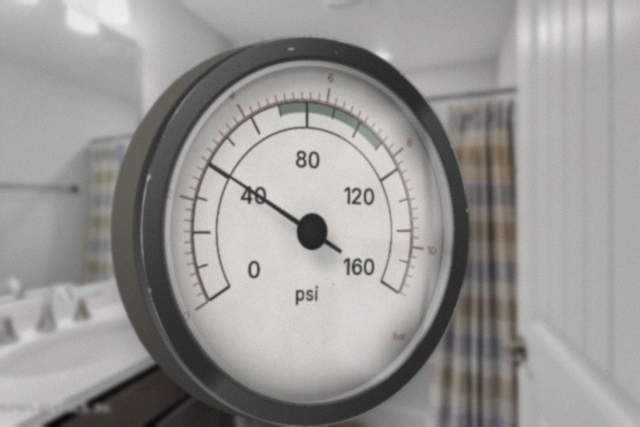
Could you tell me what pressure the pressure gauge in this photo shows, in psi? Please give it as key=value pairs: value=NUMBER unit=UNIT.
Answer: value=40 unit=psi
